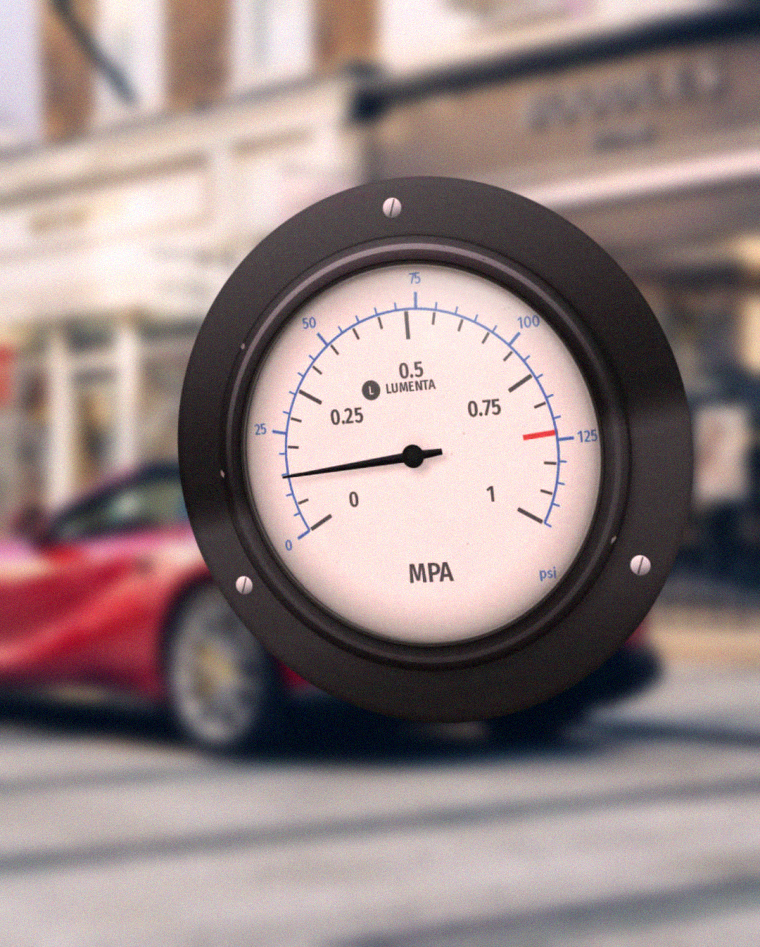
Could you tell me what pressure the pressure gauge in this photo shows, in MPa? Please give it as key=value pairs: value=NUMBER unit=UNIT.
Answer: value=0.1 unit=MPa
